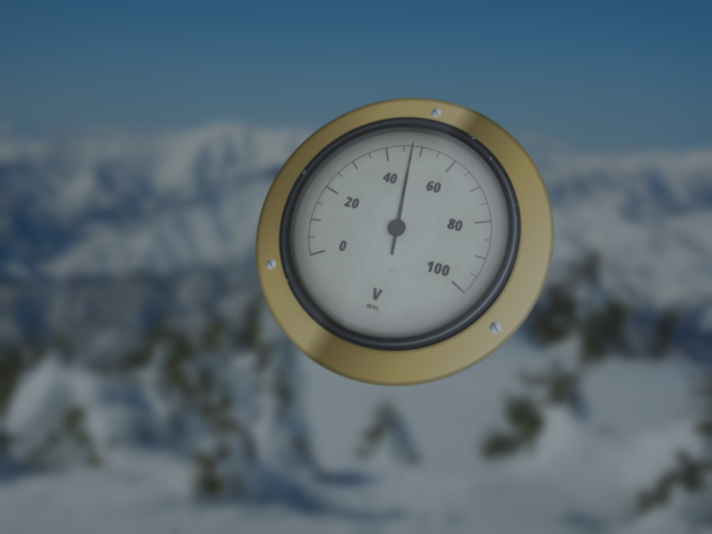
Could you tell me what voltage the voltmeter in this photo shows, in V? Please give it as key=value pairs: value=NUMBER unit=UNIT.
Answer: value=47.5 unit=V
